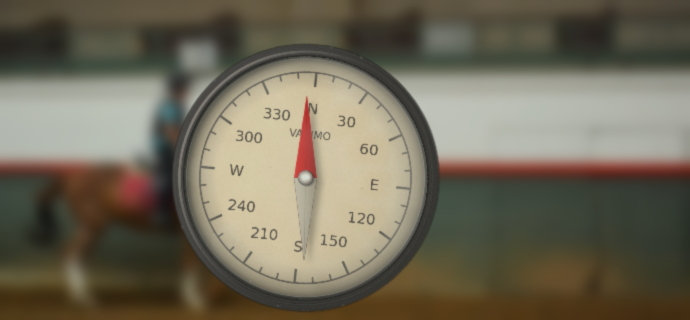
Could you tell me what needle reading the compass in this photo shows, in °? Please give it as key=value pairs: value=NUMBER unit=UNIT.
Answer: value=355 unit=°
